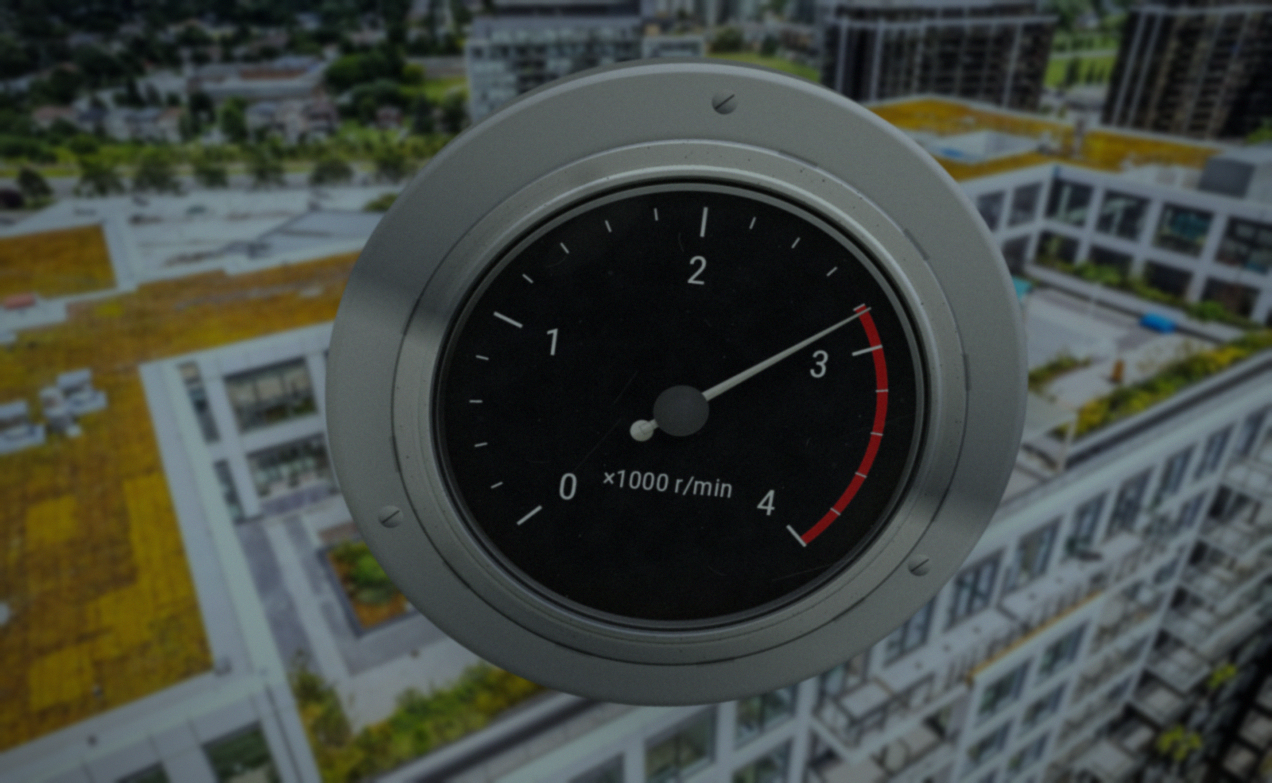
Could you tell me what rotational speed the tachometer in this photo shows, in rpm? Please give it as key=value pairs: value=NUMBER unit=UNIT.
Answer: value=2800 unit=rpm
